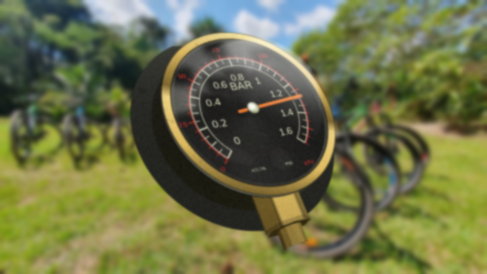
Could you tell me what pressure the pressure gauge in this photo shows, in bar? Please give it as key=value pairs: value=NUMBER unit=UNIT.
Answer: value=1.3 unit=bar
